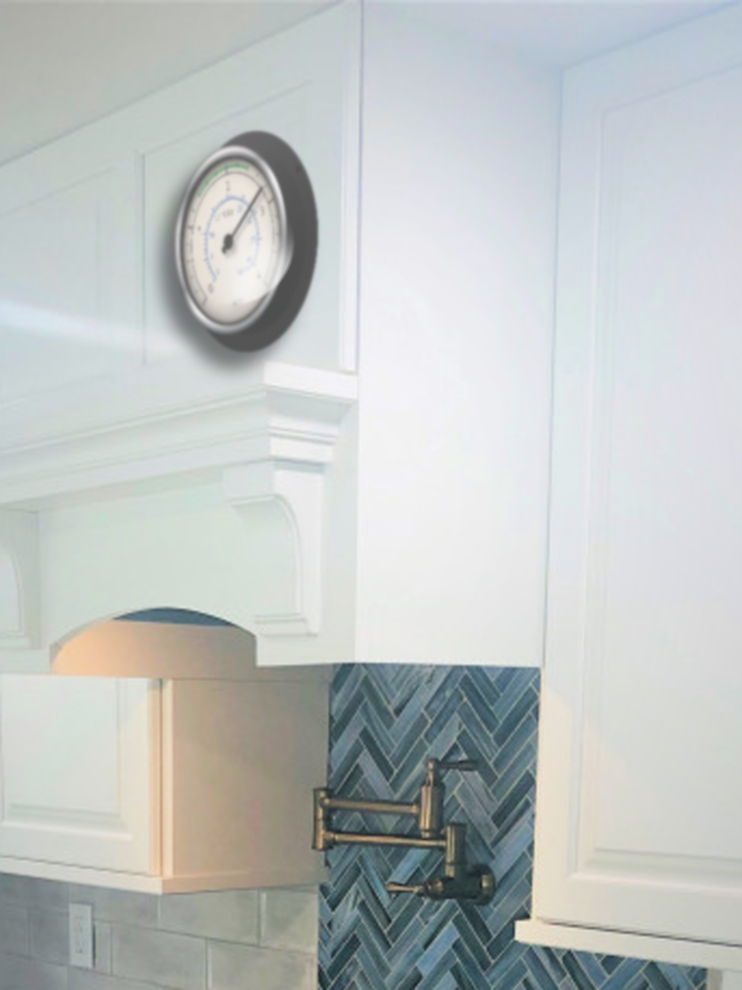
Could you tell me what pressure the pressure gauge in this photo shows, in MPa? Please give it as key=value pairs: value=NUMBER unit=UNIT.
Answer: value=2.8 unit=MPa
